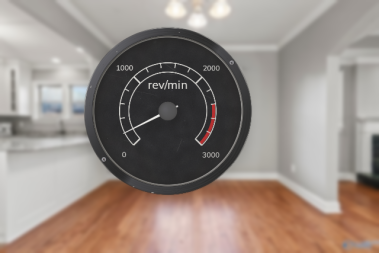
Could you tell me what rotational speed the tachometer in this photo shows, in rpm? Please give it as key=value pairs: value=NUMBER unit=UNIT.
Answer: value=200 unit=rpm
